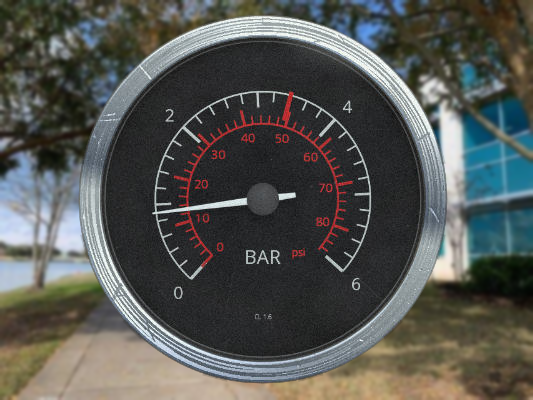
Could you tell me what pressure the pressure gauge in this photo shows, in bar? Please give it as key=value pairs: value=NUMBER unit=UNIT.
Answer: value=0.9 unit=bar
